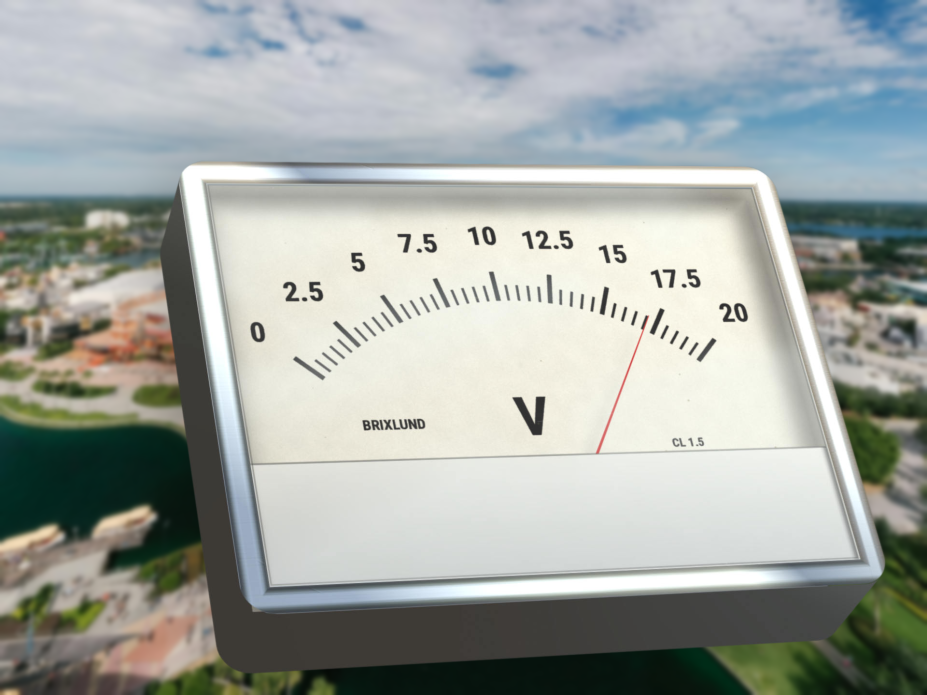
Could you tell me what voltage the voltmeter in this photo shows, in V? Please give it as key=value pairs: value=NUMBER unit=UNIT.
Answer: value=17 unit=V
